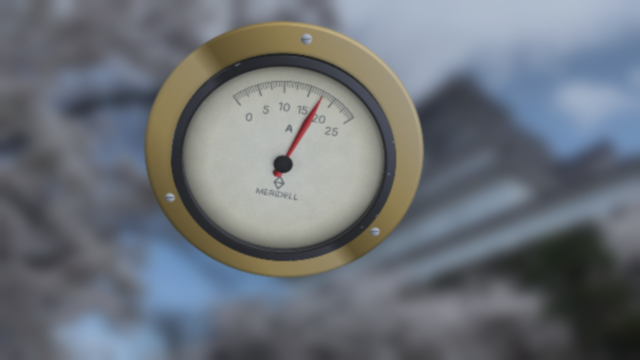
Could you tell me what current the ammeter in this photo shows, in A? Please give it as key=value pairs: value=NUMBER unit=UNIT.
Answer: value=17.5 unit=A
